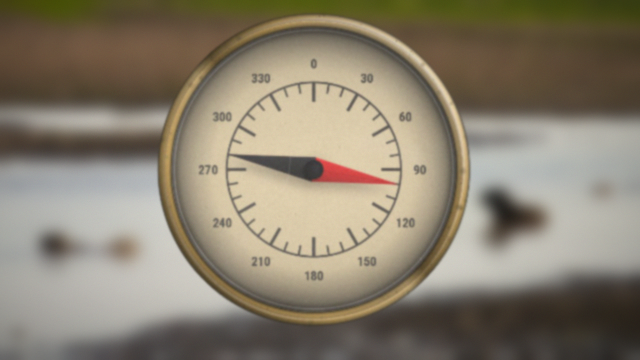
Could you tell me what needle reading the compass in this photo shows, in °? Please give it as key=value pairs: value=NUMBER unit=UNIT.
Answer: value=100 unit=°
